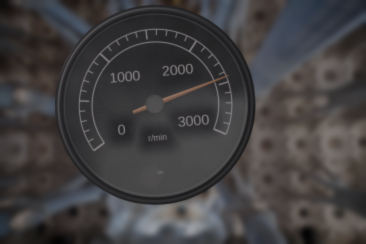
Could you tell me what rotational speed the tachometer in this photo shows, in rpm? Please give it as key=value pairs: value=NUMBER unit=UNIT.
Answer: value=2450 unit=rpm
